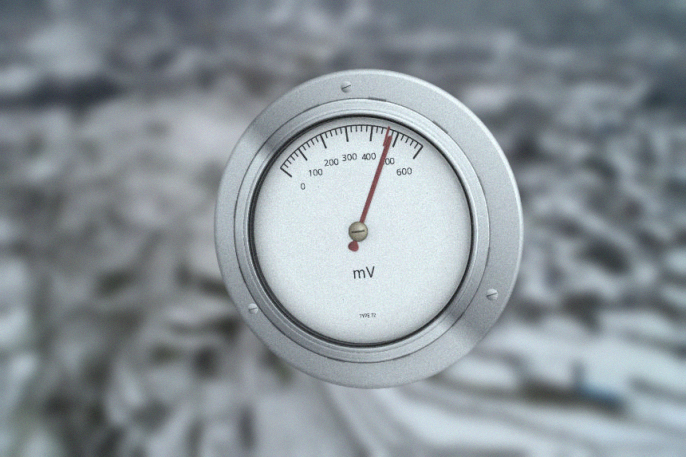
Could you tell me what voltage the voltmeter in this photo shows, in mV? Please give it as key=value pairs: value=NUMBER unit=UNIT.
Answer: value=480 unit=mV
